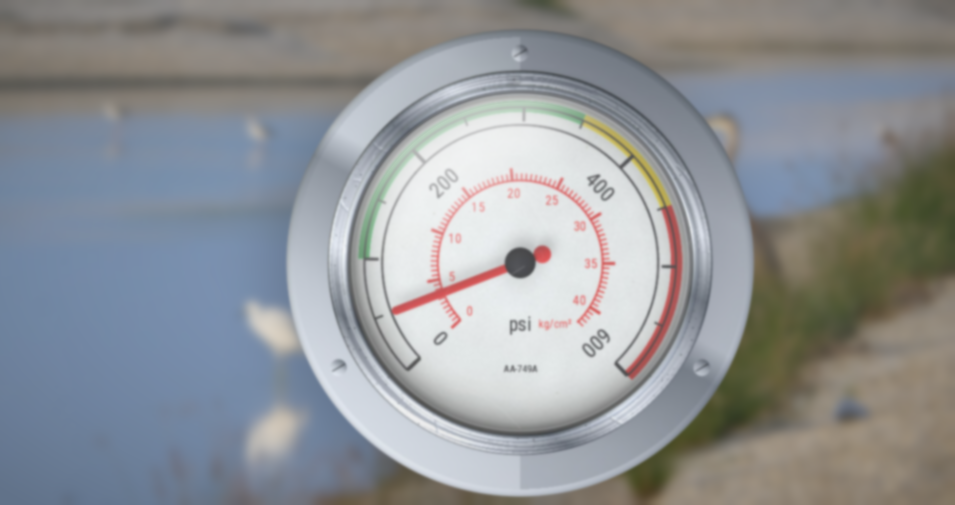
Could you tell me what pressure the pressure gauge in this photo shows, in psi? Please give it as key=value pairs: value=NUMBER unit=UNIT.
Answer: value=50 unit=psi
